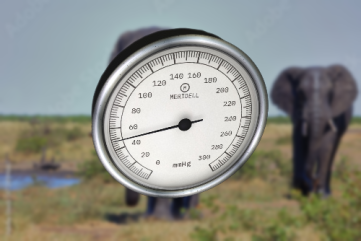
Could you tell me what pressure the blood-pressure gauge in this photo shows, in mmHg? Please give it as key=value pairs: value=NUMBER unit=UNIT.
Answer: value=50 unit=mmHg
